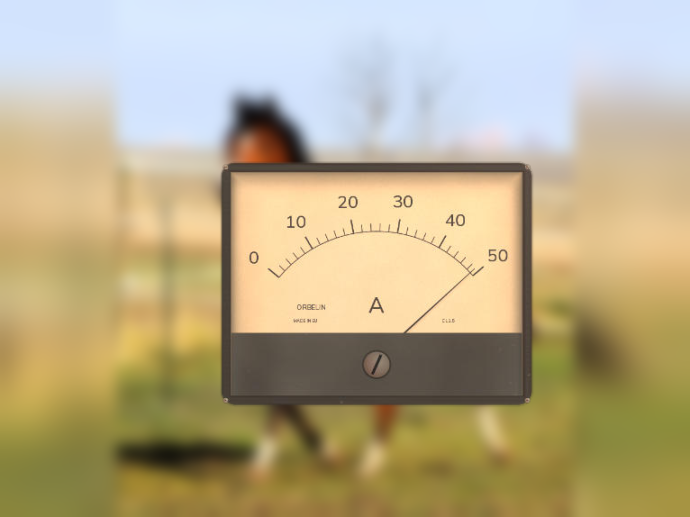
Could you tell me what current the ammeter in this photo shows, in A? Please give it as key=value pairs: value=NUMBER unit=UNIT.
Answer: value=49 unit=A
